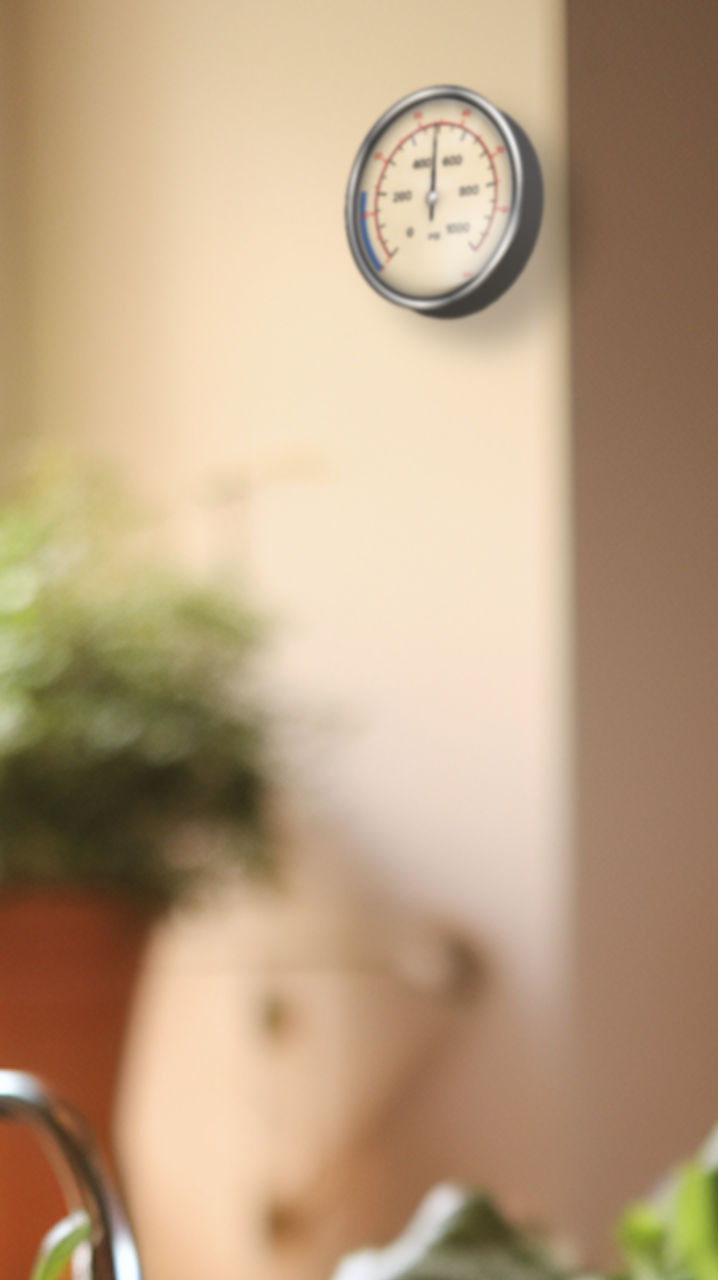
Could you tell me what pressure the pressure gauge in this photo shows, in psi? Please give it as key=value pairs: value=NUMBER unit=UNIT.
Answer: value=500 unit=psi
